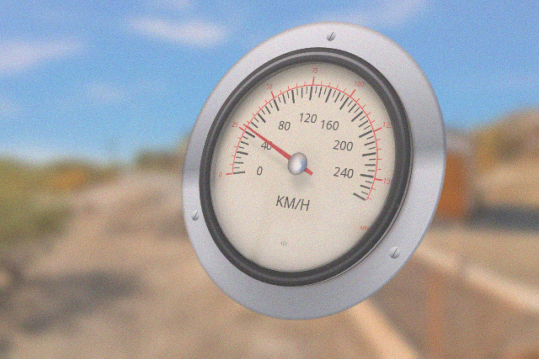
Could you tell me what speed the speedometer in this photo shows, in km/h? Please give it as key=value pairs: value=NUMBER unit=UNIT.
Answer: value=45 unit=km/h
